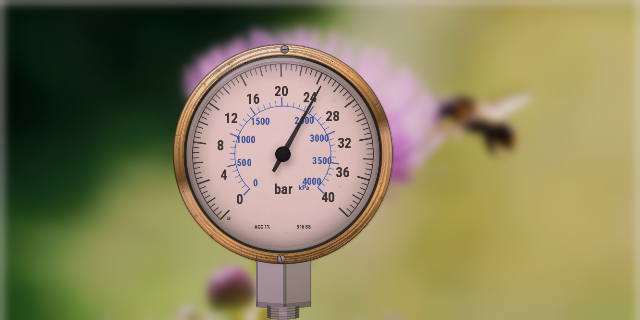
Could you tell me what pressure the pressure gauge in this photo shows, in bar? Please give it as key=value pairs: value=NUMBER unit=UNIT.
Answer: value=24.5 unit=bar
